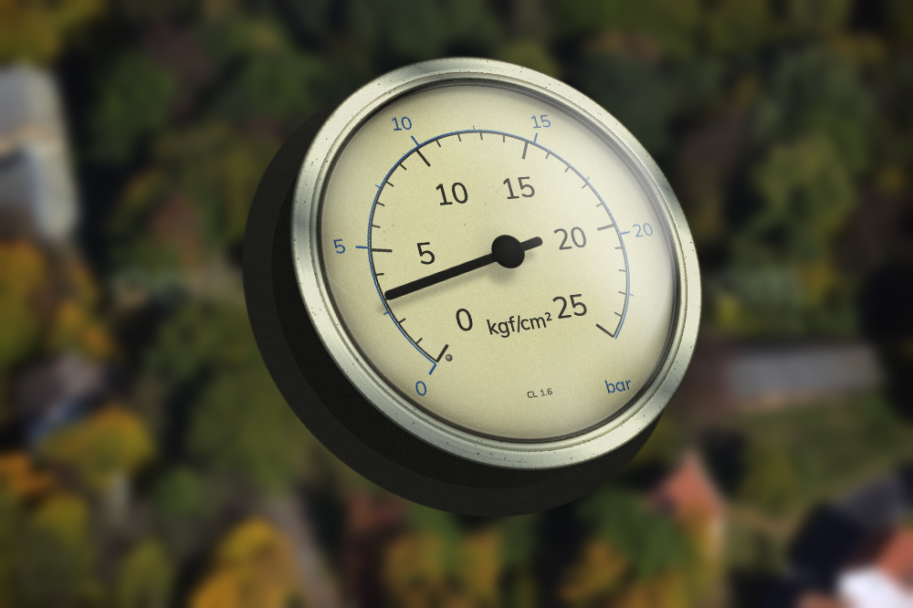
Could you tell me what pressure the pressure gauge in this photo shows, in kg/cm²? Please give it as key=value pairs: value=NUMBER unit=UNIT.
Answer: value=3 unit=kg/cm²
